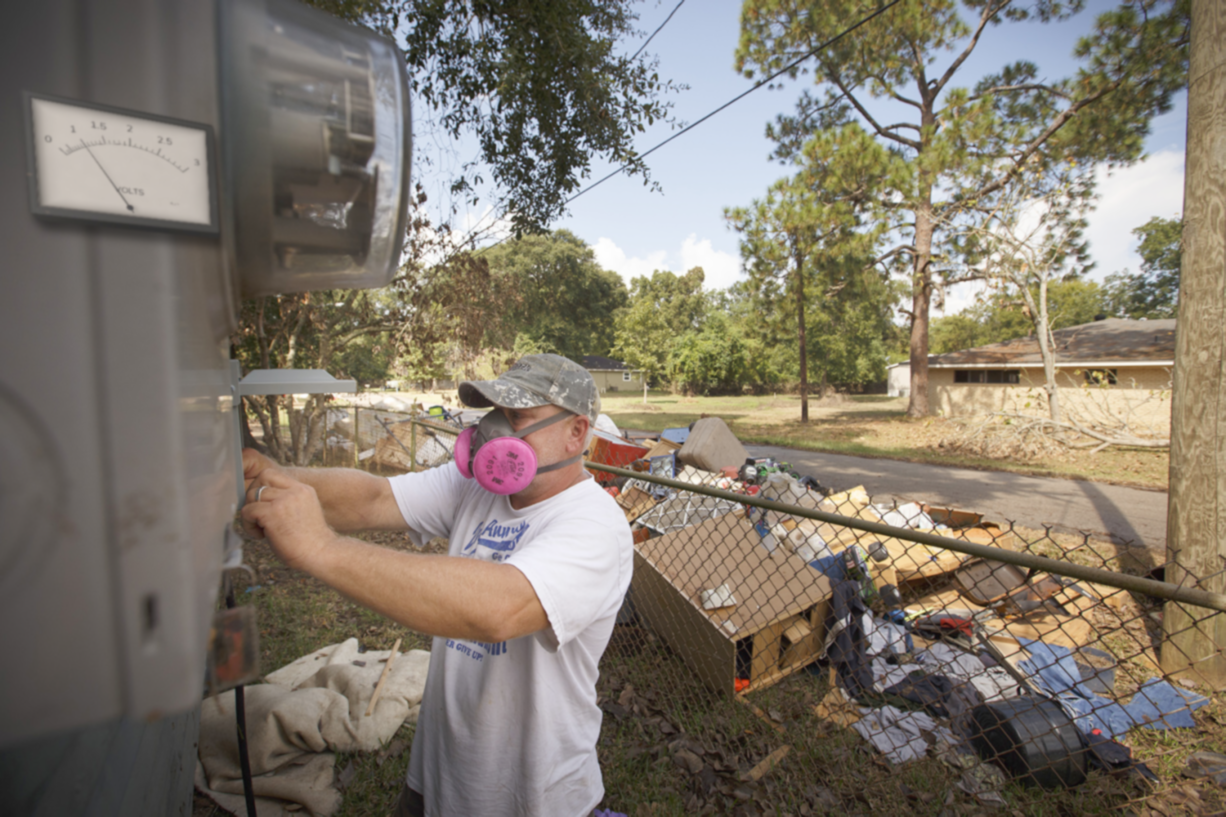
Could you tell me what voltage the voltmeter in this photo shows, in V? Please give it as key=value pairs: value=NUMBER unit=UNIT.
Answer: value=1 unit=V
